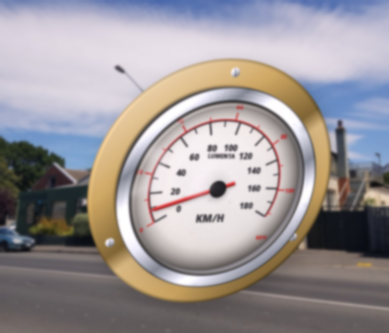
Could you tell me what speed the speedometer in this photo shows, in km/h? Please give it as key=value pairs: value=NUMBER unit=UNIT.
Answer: value=10 unit=km/h
